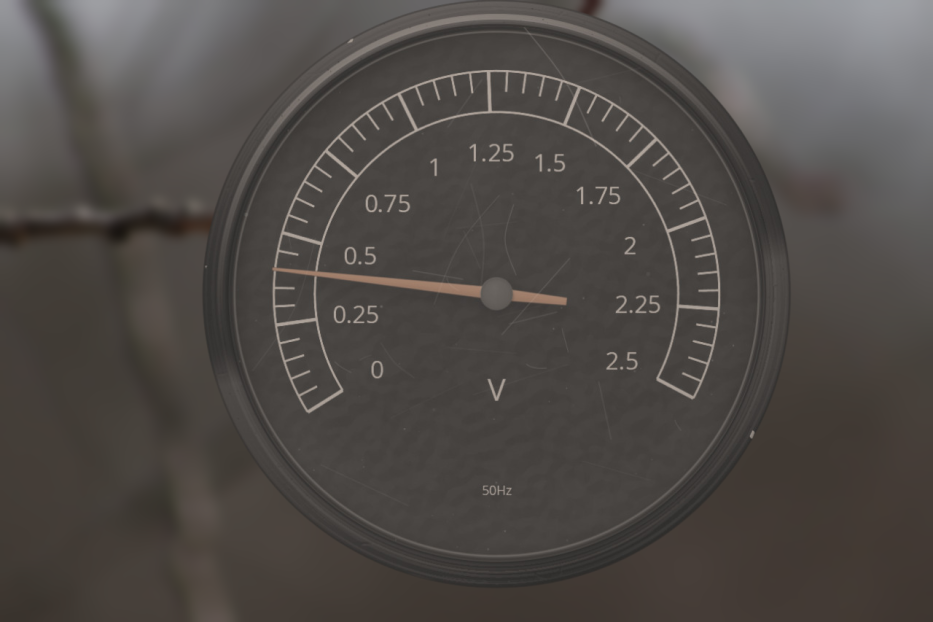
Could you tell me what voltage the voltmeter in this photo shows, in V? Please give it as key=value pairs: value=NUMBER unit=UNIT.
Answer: value=0.4 unit=V
